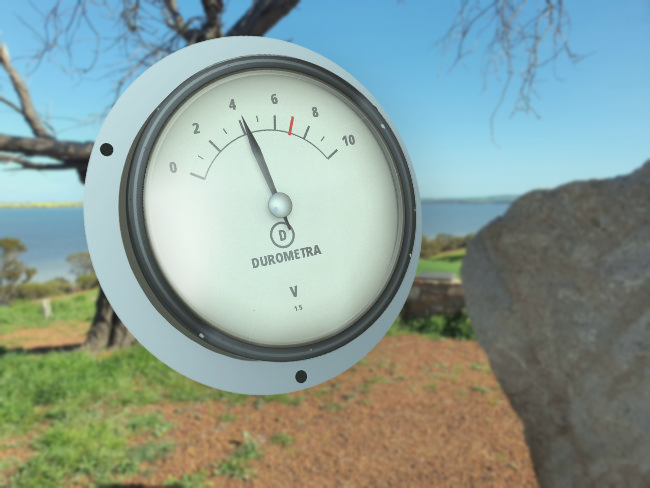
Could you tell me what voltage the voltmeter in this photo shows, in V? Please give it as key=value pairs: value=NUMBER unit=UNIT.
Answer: value=4 unit=V
